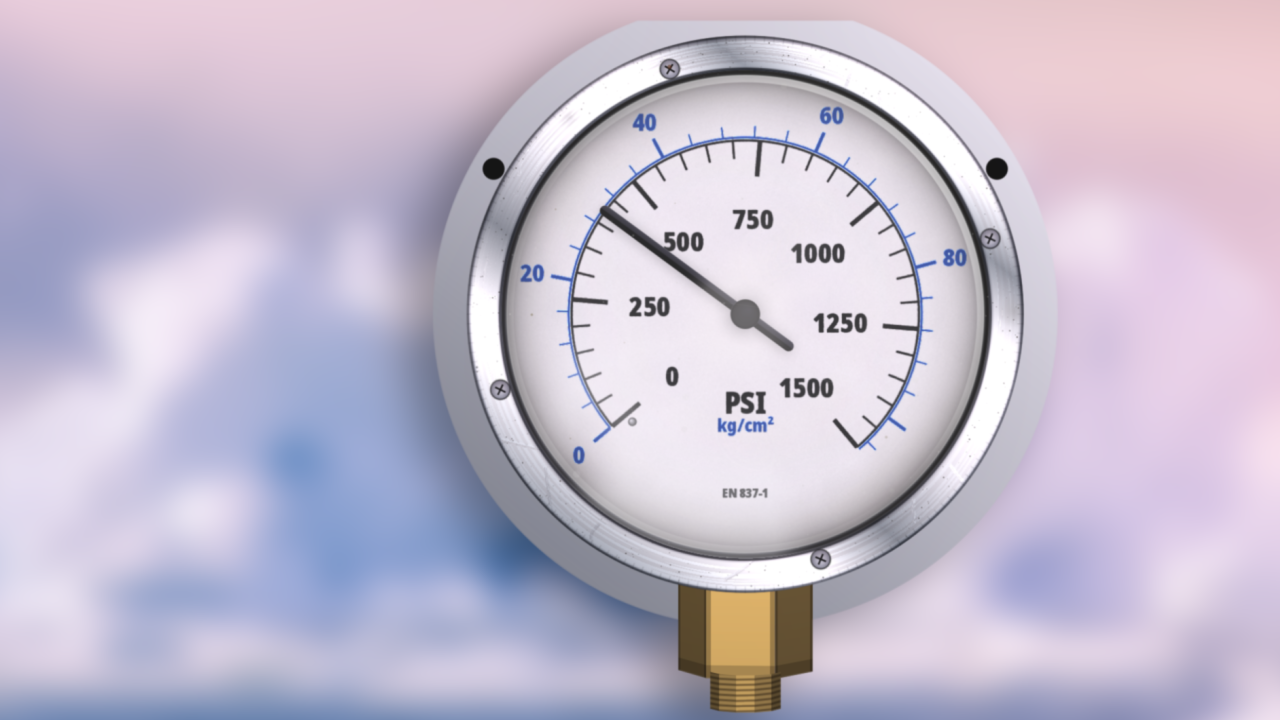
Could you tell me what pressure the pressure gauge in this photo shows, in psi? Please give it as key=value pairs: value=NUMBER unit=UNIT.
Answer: value=425 unit=psi
